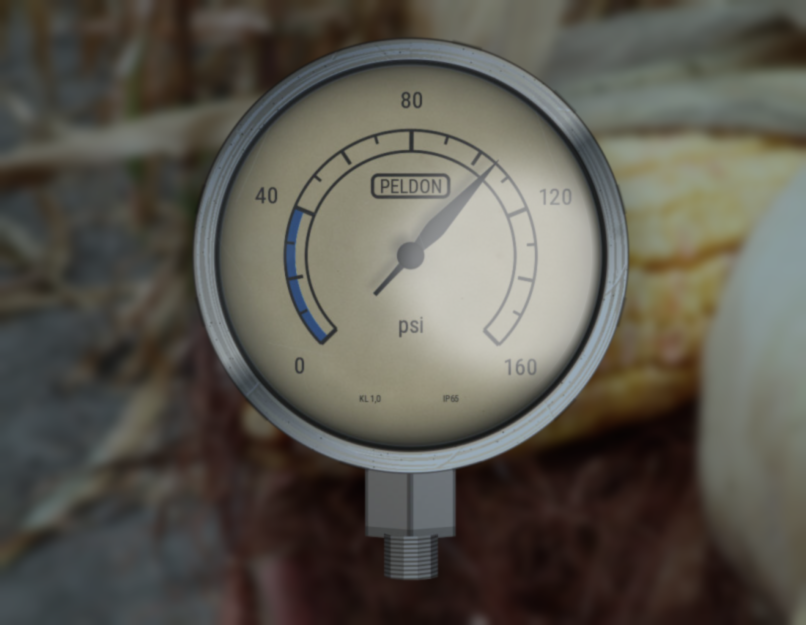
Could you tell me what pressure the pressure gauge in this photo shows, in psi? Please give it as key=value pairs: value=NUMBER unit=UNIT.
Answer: value=105 unit=psi
